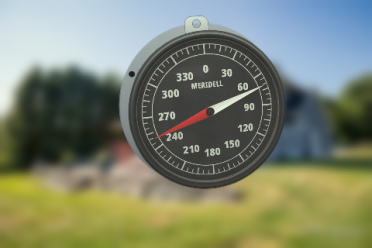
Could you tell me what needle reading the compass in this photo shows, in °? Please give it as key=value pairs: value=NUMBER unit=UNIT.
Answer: value=250 unit=°
